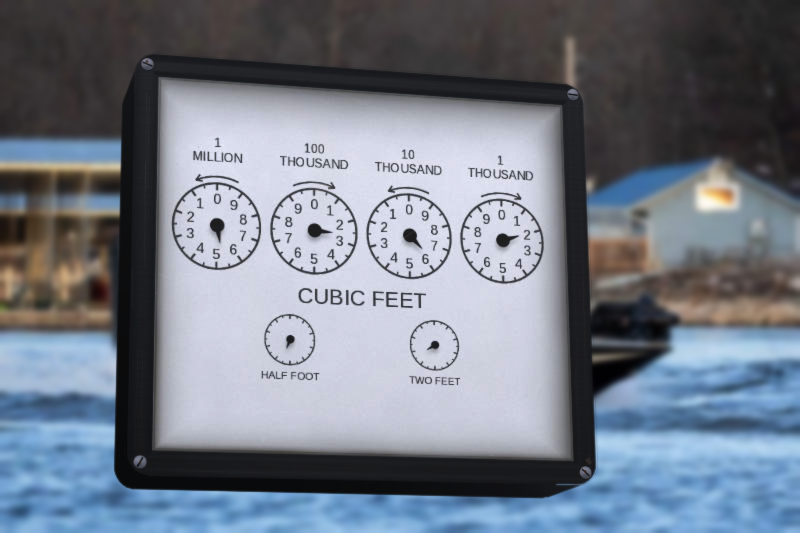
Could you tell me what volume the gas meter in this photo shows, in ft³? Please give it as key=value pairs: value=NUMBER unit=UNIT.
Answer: value=526200 unit=ft³
